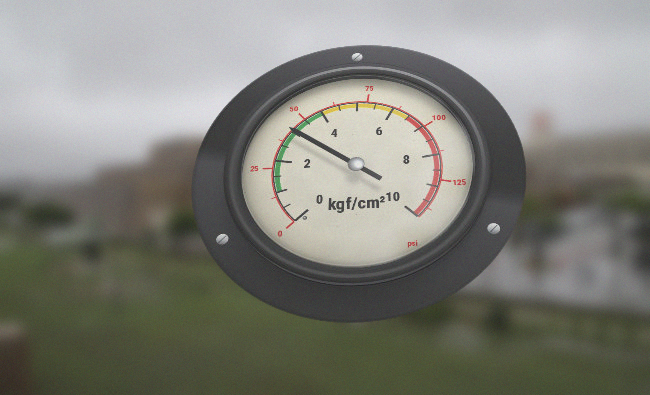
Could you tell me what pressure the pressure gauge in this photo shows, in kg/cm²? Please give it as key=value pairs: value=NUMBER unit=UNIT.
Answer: value=3 unit=kg/cm²
